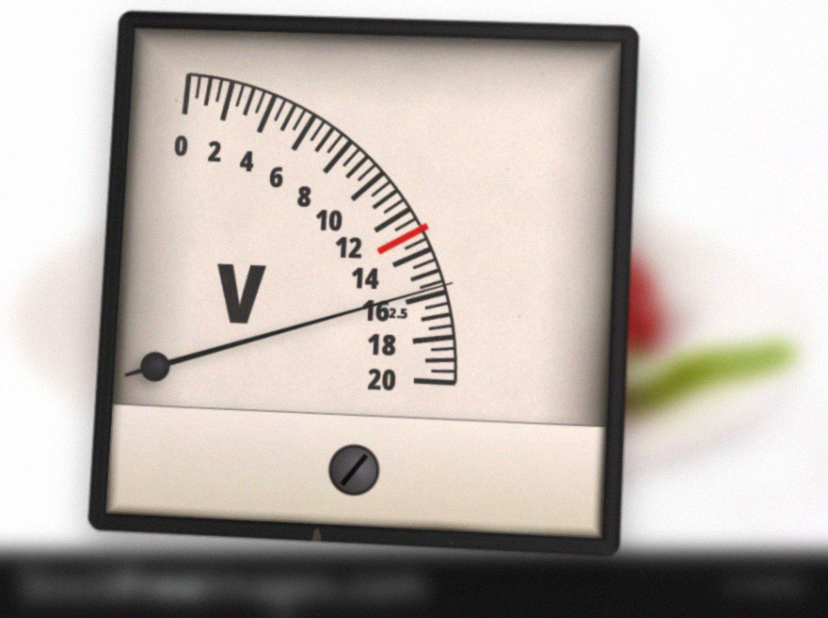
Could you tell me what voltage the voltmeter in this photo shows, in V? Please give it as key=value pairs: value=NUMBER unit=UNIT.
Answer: value=15.75 unit=V
